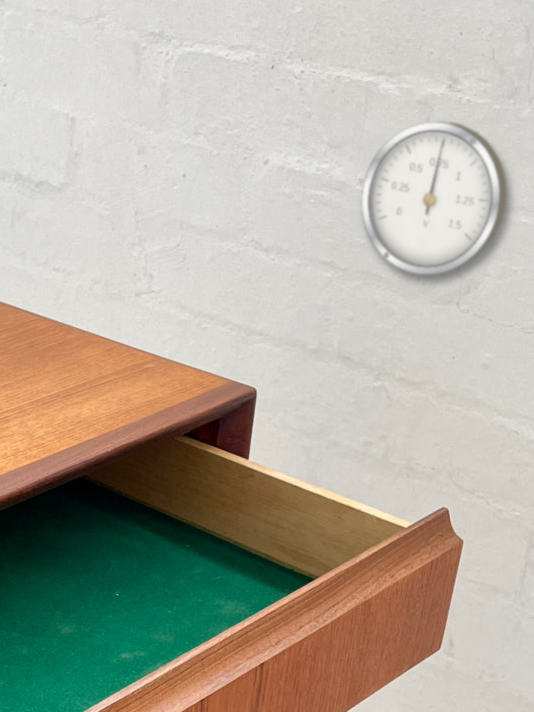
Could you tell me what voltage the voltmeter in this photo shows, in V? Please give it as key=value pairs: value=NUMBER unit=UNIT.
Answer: value=0.75 unit=V
